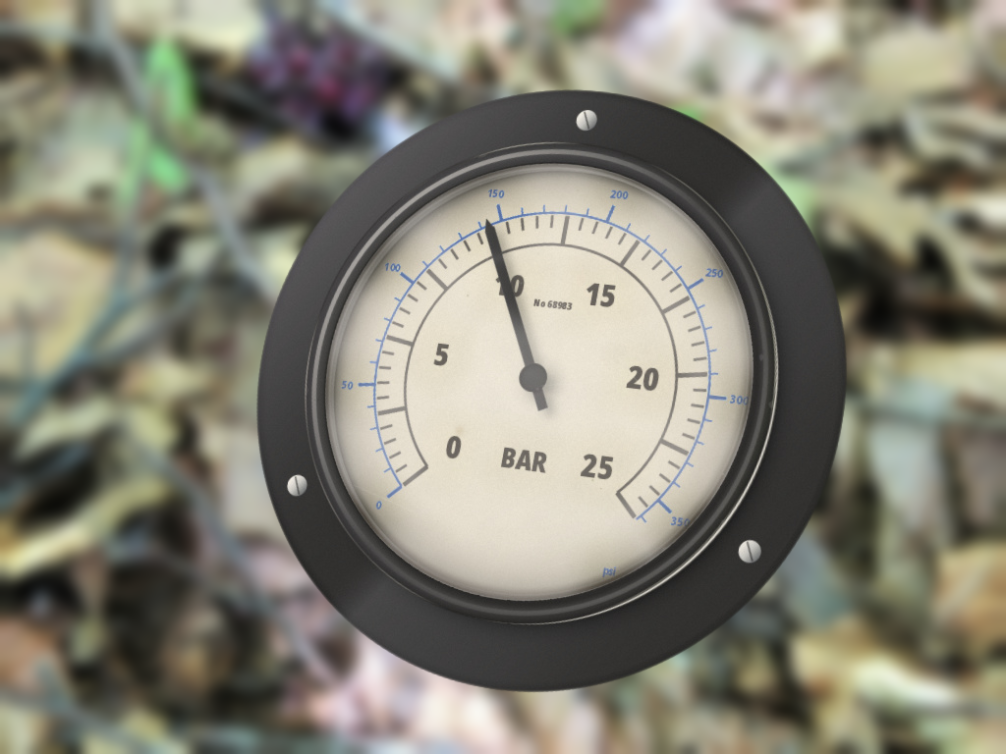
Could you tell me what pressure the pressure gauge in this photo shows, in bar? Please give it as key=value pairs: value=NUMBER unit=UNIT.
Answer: value=10 unit=bar
